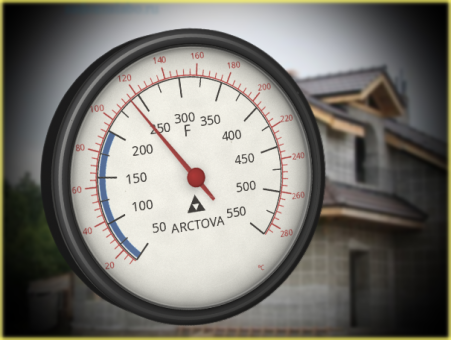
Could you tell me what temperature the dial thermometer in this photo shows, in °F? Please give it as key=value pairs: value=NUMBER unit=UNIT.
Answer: value=237.5 unit=°F
